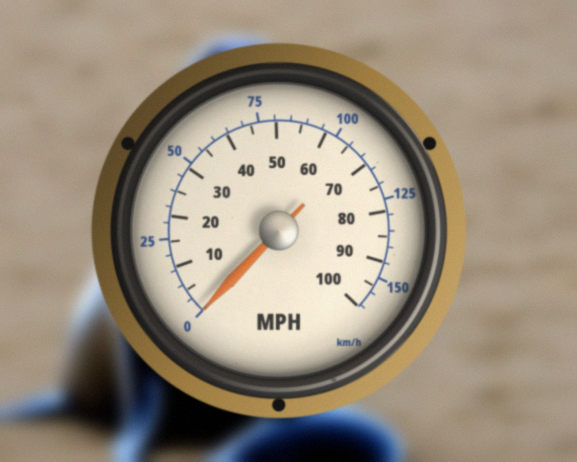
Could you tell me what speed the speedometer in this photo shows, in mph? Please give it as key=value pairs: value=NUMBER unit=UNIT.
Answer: value=0 unit=mph
